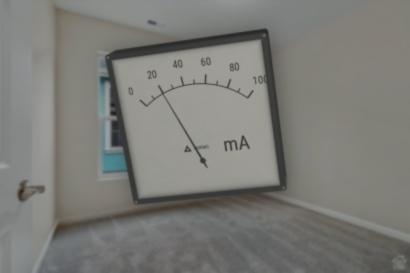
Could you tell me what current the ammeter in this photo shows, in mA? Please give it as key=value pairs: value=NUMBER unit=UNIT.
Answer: value=20 unit=mA
